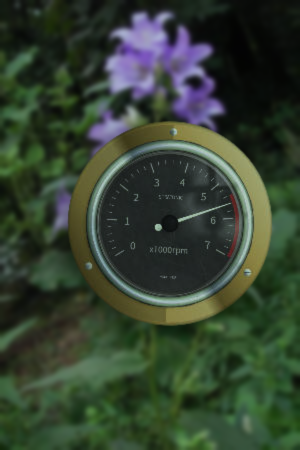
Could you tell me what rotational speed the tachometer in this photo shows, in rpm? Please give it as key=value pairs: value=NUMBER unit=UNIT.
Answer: value=5600 unit=rpm
